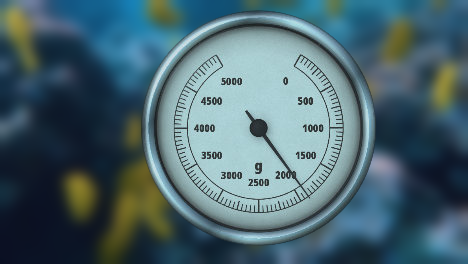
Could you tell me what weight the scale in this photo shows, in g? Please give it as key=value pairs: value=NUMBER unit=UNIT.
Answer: value=1900 unit=g
